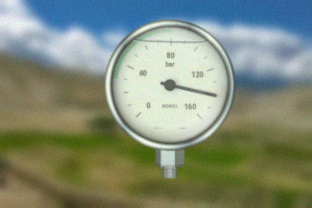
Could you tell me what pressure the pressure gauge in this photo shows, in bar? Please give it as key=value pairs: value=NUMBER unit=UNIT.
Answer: value=140 unit=bar
